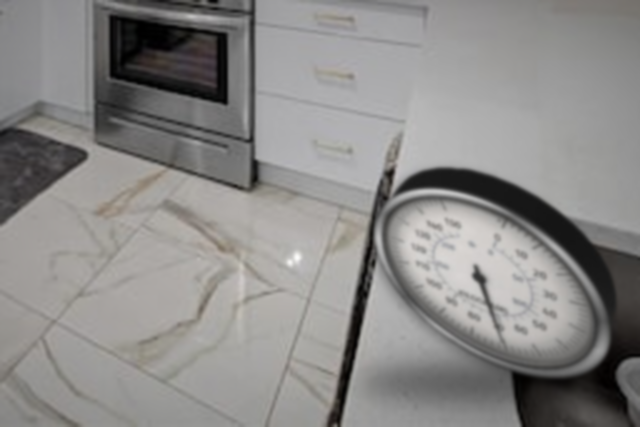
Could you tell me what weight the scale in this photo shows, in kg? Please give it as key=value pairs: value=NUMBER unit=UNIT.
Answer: value=70 unit=kg
